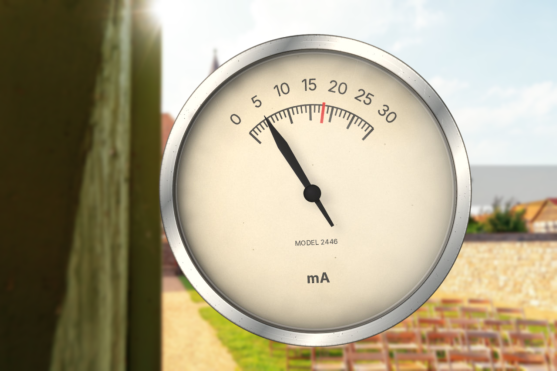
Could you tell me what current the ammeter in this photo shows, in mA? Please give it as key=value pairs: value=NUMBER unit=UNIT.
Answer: value=5 unit=mA
